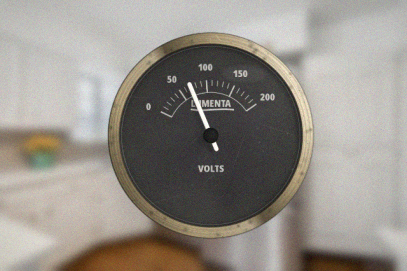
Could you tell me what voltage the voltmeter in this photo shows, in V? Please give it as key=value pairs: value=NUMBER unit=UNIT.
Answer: value=70 unit=V
